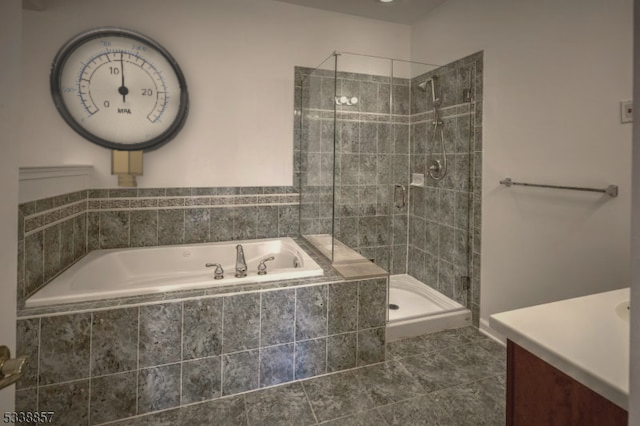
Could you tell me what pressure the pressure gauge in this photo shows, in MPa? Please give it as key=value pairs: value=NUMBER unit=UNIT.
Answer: value=12 unit=MPa
